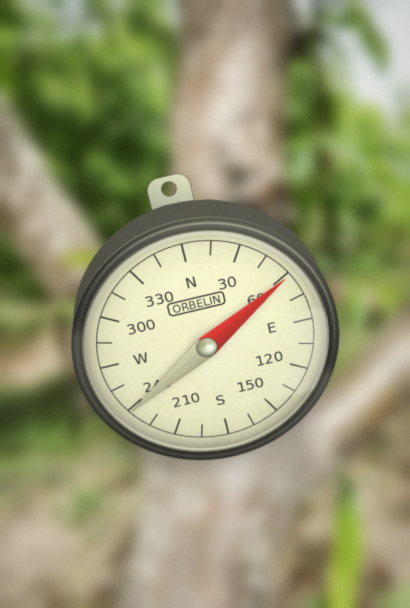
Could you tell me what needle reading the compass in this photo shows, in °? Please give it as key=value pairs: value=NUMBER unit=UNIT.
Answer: value=60 unit=°
